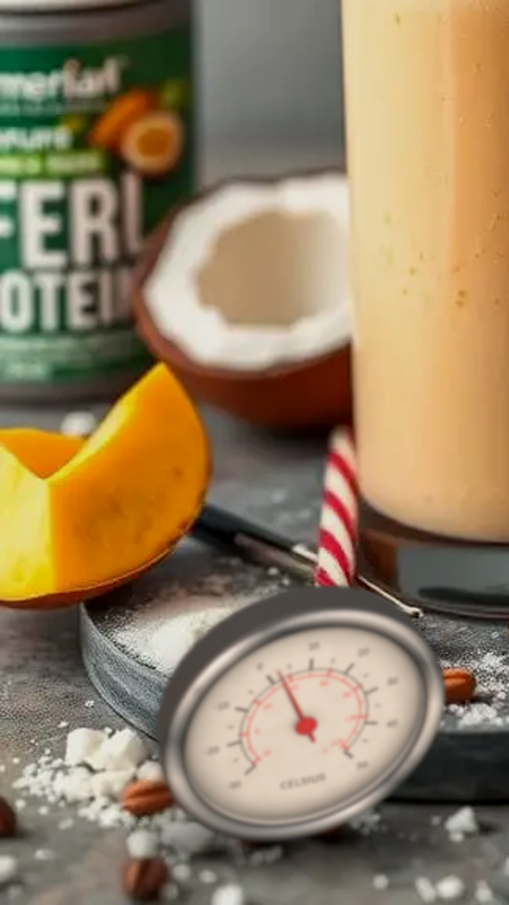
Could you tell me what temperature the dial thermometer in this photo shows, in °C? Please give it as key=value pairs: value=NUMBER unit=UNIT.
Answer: value=2.5 unit=°C
